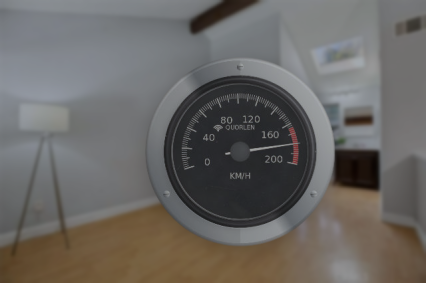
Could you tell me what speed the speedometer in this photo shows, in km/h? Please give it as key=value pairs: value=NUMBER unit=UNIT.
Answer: value=180 unit=km/h
